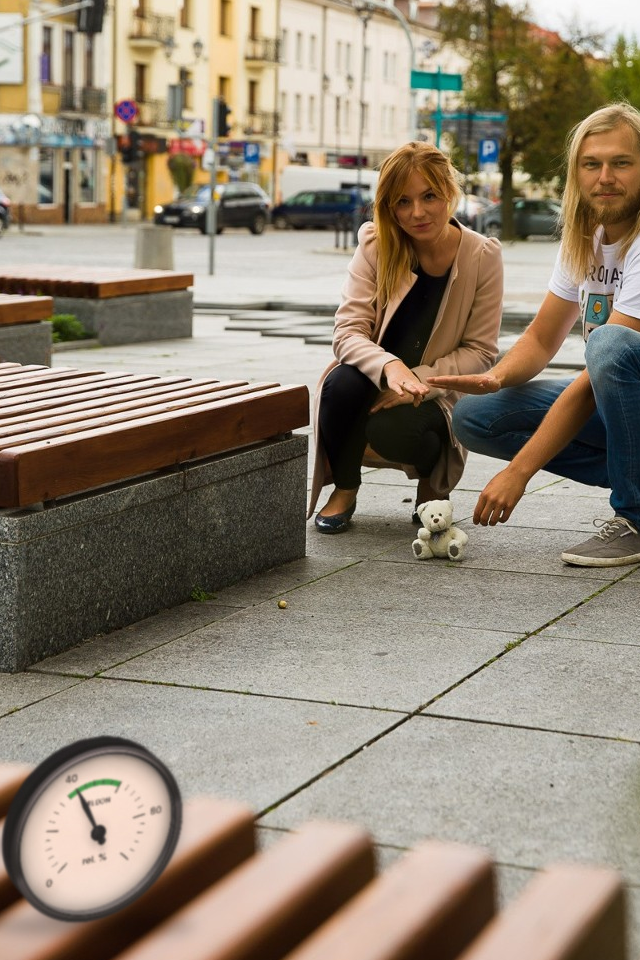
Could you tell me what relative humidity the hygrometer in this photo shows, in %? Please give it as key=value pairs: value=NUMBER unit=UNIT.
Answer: value=40 unit=%
